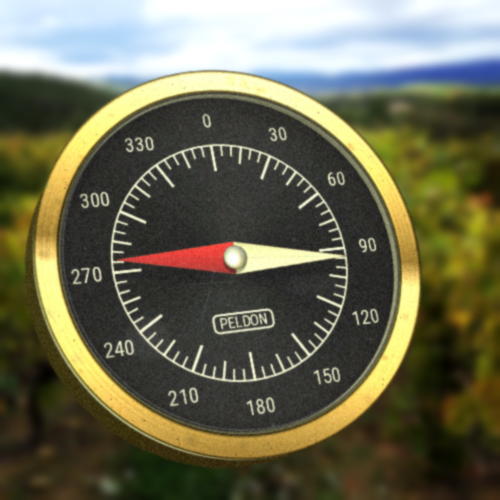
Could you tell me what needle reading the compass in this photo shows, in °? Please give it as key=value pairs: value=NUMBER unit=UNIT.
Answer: value=275 unit=°
